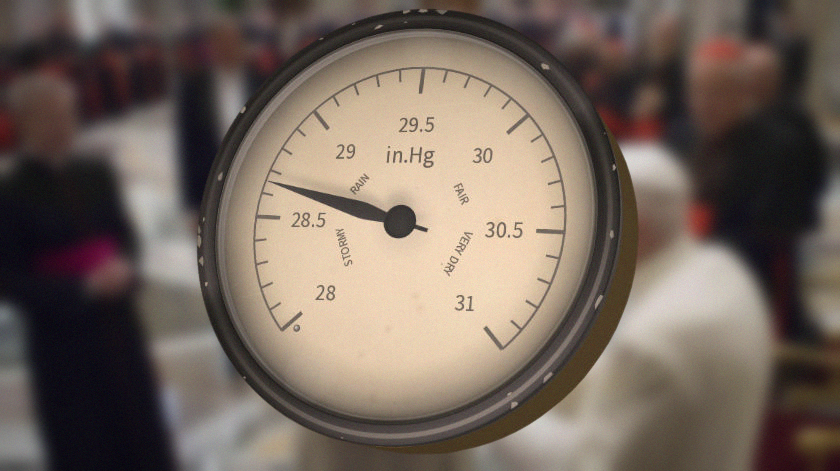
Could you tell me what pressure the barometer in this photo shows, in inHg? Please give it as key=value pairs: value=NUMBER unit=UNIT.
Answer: value=28.65 unit=inHg
